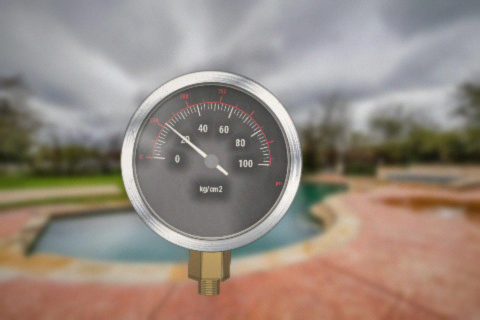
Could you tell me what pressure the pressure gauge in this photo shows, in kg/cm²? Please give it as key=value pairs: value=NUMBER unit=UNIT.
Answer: value=20 unit=kg/cm²
